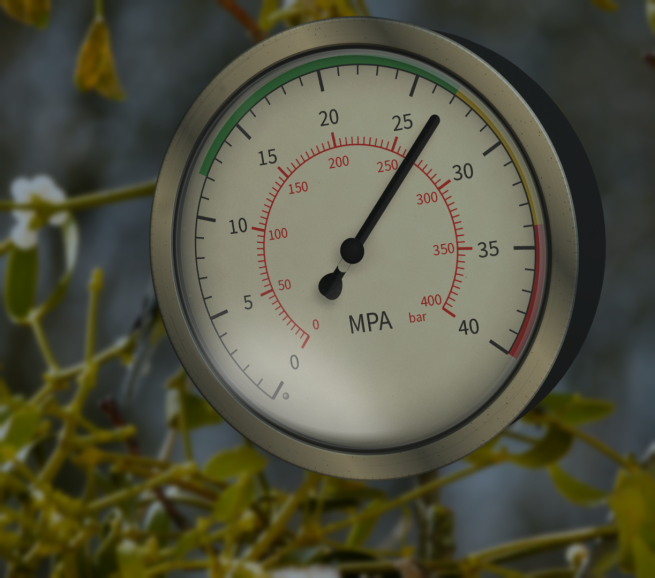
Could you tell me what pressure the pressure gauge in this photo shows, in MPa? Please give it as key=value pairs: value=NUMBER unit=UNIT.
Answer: value=27 unit=MPa
